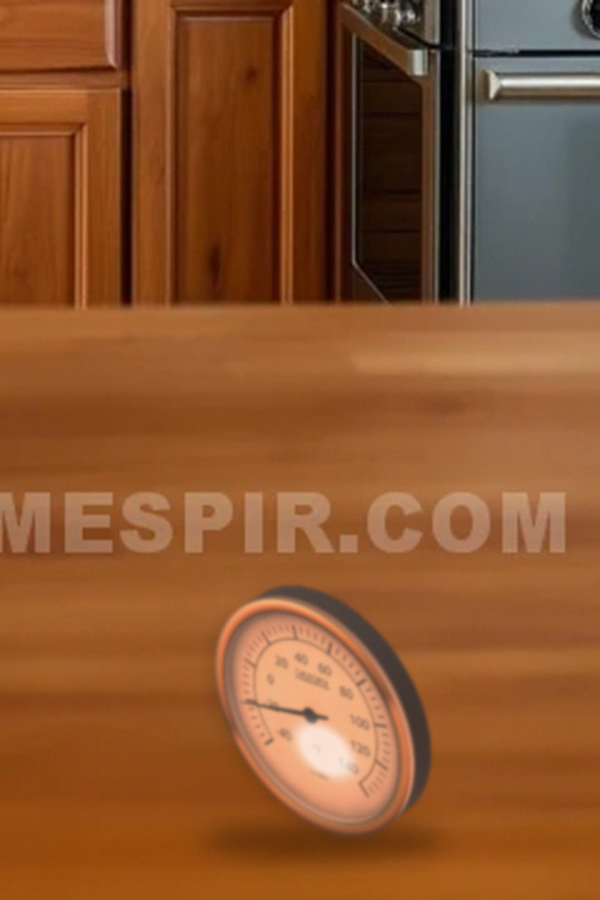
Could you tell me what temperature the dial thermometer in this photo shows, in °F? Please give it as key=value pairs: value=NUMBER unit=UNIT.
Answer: value=-20 unit=°F
